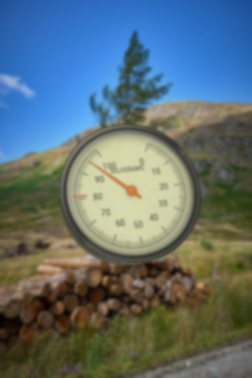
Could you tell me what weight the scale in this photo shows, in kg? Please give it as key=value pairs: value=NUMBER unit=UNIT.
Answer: value=95 unit=kg
